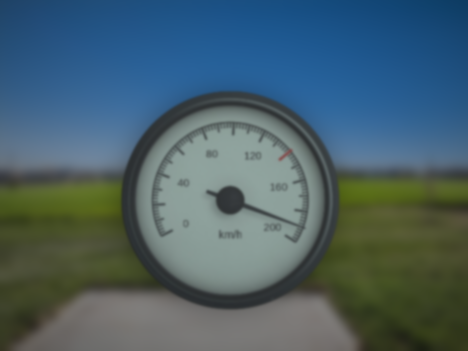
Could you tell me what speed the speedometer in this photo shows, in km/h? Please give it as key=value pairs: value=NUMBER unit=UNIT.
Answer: value=190 unit=km/h
